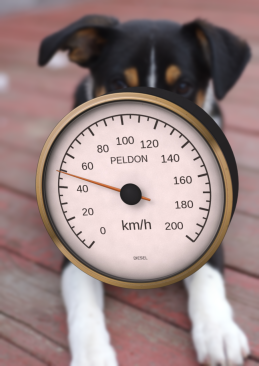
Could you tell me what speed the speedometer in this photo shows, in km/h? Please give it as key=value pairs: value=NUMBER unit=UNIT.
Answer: value=50 unit=km/h
